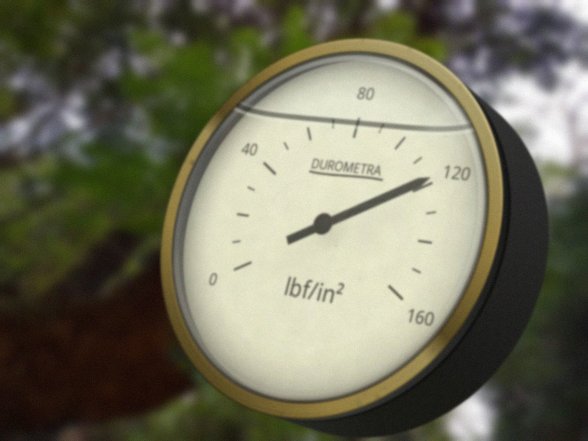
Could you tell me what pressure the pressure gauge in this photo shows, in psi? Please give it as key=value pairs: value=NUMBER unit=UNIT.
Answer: value=120 unit=psi
